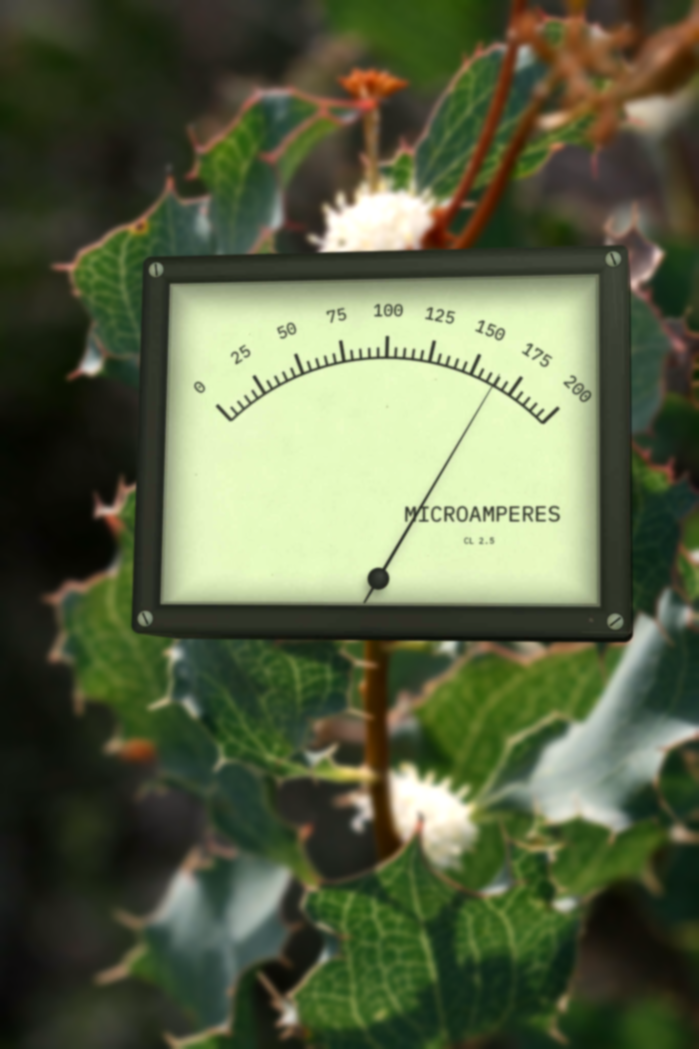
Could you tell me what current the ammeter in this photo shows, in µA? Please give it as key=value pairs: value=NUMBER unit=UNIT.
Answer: value=165 unit=µA
